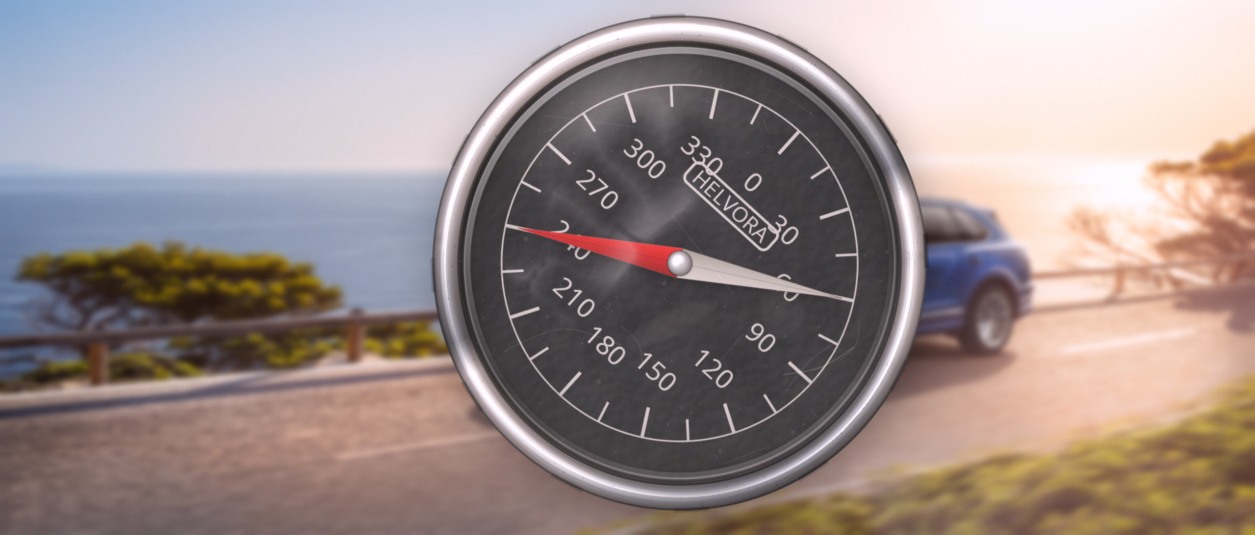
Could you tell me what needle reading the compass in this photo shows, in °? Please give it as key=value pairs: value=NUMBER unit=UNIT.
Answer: value=240 unit=°
